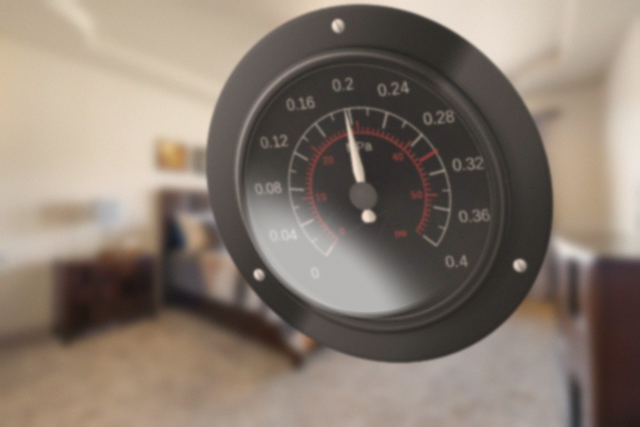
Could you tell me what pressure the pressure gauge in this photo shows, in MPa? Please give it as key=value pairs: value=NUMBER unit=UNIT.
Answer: value=0.2 unit=MPa
